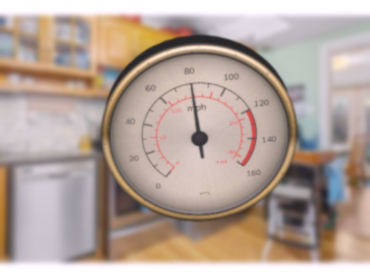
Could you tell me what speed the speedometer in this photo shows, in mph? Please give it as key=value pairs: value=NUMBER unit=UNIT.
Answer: value=80 unit=mph
